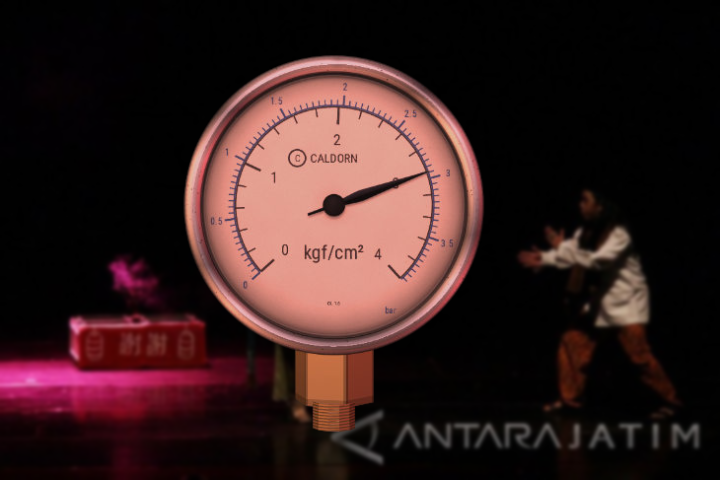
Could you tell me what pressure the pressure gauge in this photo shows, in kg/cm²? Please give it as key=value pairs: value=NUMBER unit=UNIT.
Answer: value=3 unit=kg/cm²
